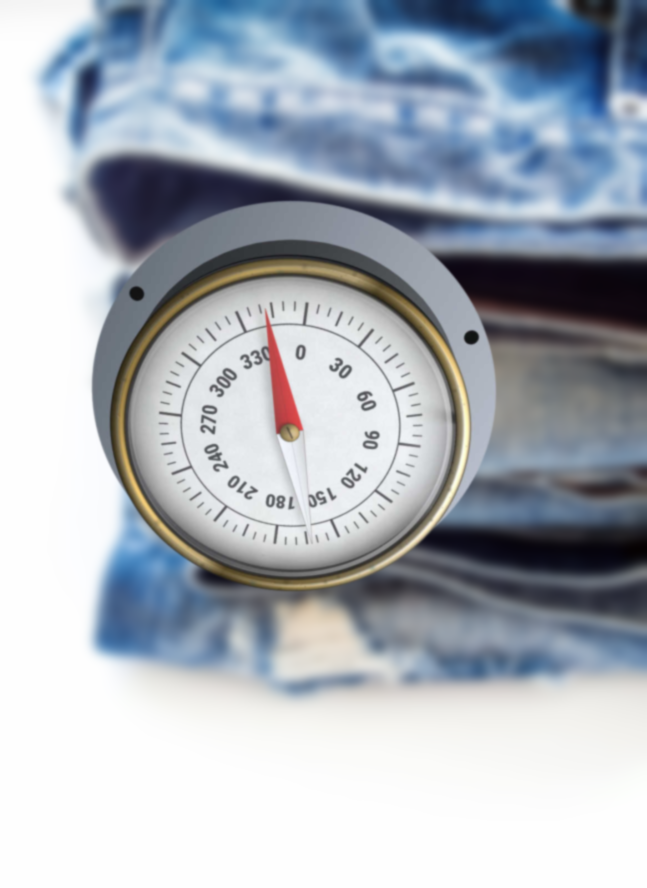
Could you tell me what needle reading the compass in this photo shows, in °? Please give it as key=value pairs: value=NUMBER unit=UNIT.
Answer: value=342.5 unit=°
